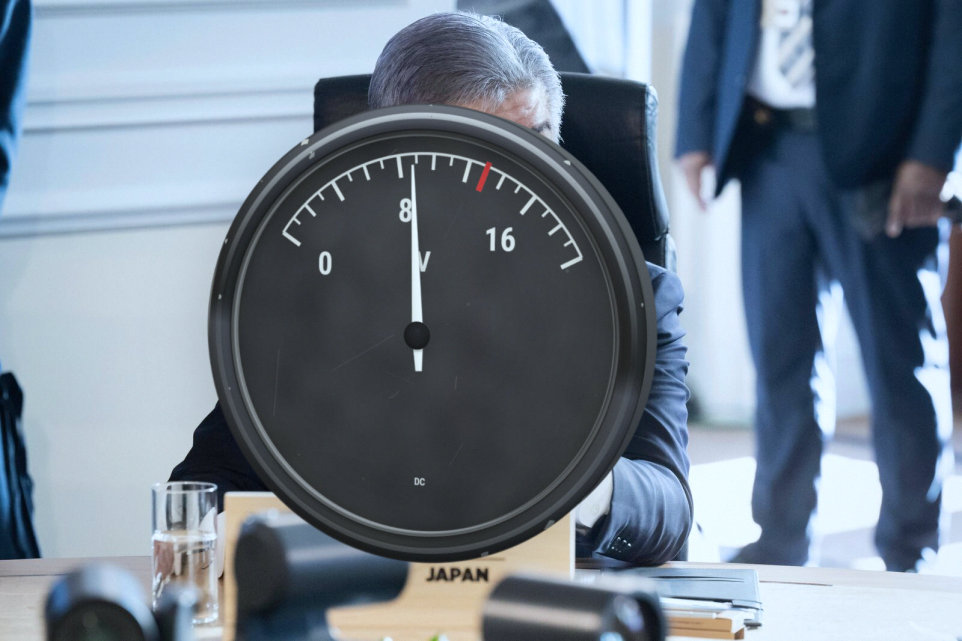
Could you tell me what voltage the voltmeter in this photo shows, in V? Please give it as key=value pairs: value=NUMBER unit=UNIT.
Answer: value=9 unit=V
